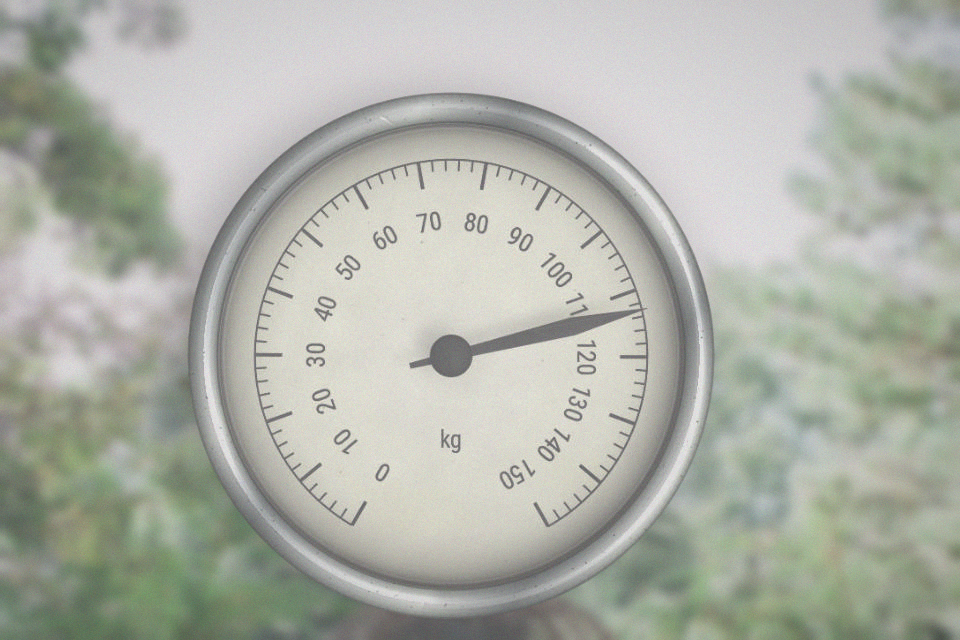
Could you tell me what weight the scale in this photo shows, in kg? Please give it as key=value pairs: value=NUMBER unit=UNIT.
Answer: value=113 unit=kg
